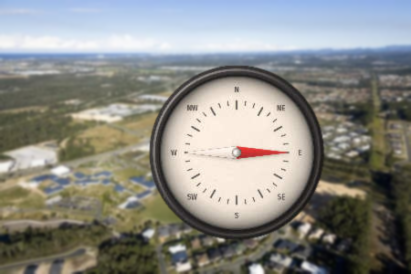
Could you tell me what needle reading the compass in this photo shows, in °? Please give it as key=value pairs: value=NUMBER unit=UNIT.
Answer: value=90 unit=°
